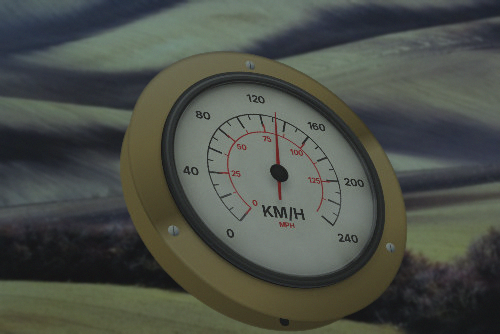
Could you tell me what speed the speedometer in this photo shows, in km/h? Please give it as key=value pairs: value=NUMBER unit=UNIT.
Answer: value=130 unit=km/h
